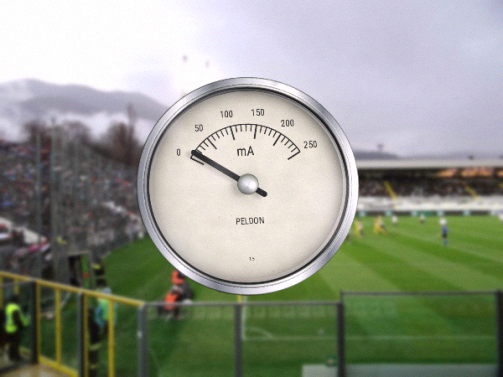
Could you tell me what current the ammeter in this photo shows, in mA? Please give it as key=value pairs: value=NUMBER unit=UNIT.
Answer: value=10 unit=mA
